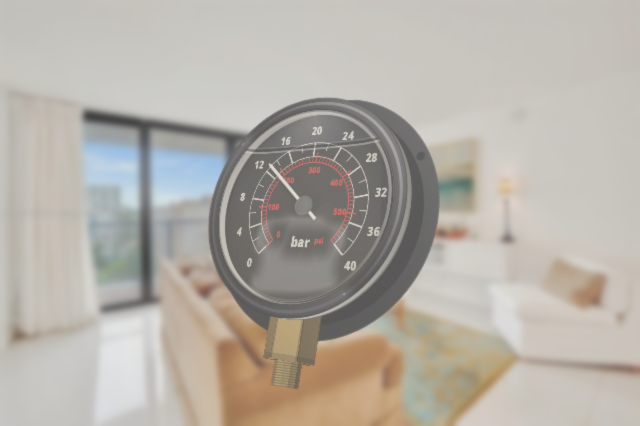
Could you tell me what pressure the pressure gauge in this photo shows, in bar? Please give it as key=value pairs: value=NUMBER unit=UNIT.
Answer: value=13 unit=bar
